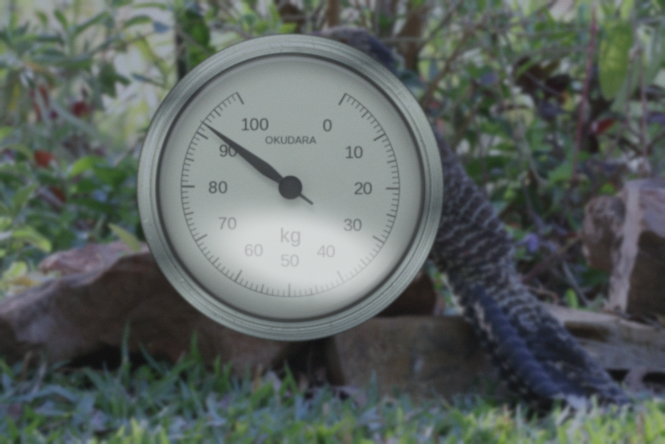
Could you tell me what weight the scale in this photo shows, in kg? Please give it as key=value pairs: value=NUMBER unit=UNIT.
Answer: value=92 unit=kg
